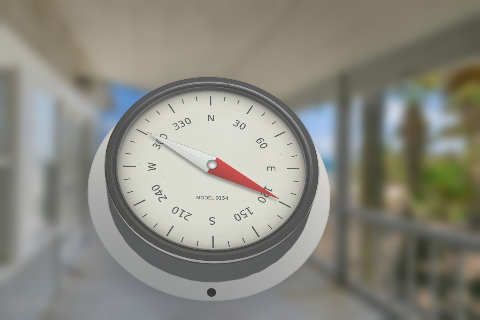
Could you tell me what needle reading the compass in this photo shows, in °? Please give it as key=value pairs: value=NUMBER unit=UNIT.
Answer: value=120 unit=°
